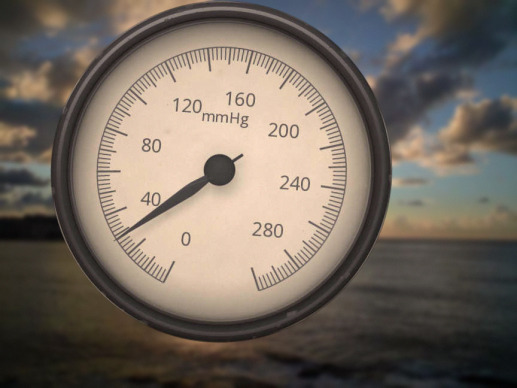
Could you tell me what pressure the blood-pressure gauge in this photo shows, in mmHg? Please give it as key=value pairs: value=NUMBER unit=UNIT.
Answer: value=28 unit=mmHg
